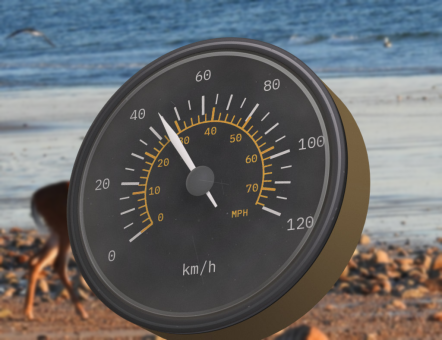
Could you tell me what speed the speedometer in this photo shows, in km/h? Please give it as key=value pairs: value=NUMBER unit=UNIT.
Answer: value=45 unit=km/h
